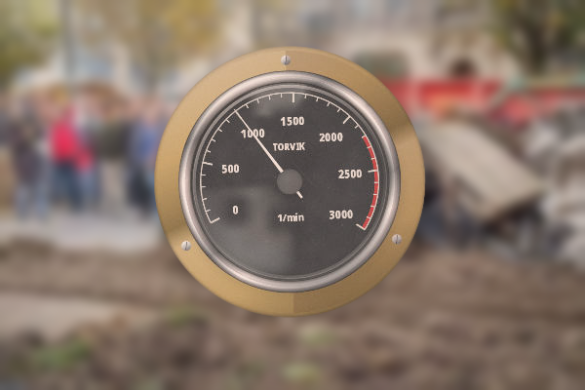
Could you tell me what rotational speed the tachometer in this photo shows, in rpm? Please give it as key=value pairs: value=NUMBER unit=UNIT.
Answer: value=1000 unit=rpm
